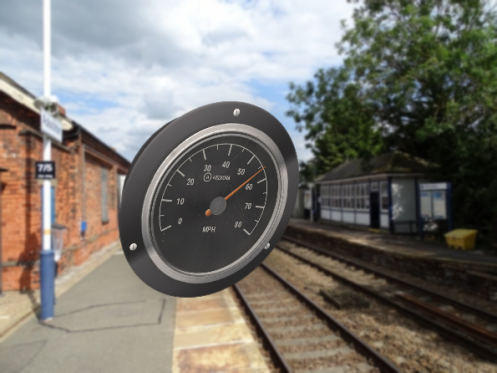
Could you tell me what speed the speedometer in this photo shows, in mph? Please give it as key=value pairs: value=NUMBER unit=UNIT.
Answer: value=55 unit=mph
